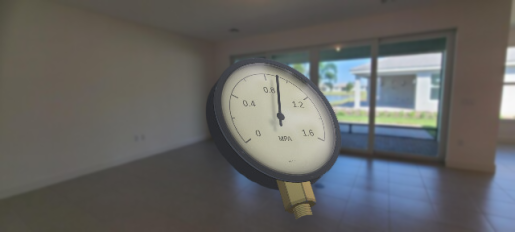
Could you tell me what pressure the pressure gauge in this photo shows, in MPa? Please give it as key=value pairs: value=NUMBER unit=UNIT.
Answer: value=0.9 unit=MPa
